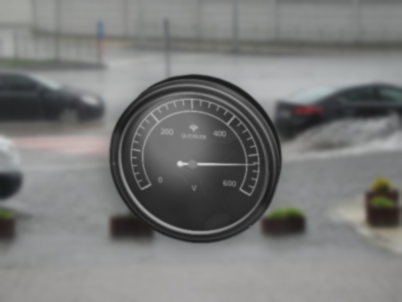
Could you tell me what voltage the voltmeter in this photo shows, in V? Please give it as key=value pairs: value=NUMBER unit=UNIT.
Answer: value=520 unit=V
